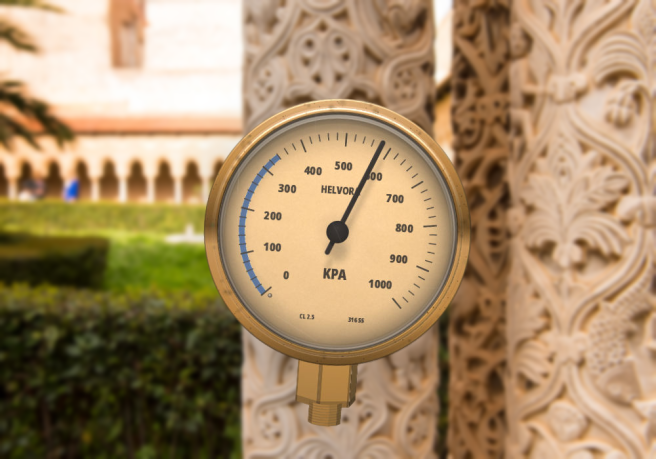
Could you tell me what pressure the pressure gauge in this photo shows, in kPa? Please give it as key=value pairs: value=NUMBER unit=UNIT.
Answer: value=580 unit=kPa
